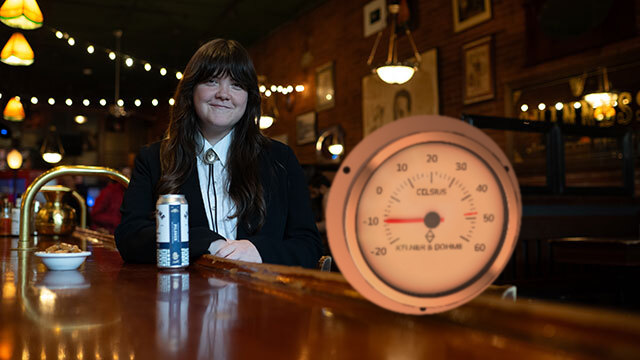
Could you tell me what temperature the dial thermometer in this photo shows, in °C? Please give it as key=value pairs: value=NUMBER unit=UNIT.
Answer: value=-10 unit=°C
